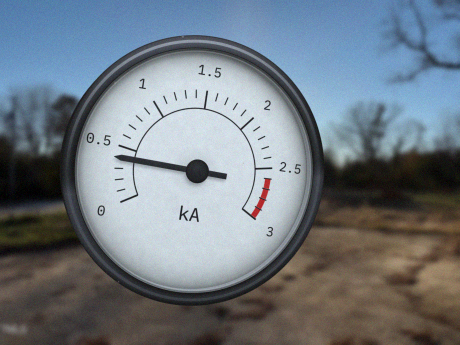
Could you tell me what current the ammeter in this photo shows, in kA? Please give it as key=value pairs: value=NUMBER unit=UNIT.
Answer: value=0.4 unit=kA
